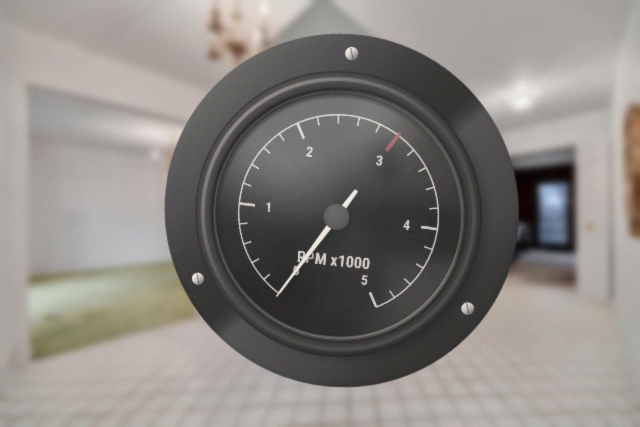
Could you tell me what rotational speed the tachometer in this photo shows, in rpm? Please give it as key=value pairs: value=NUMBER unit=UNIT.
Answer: value=0 unit=rpm
